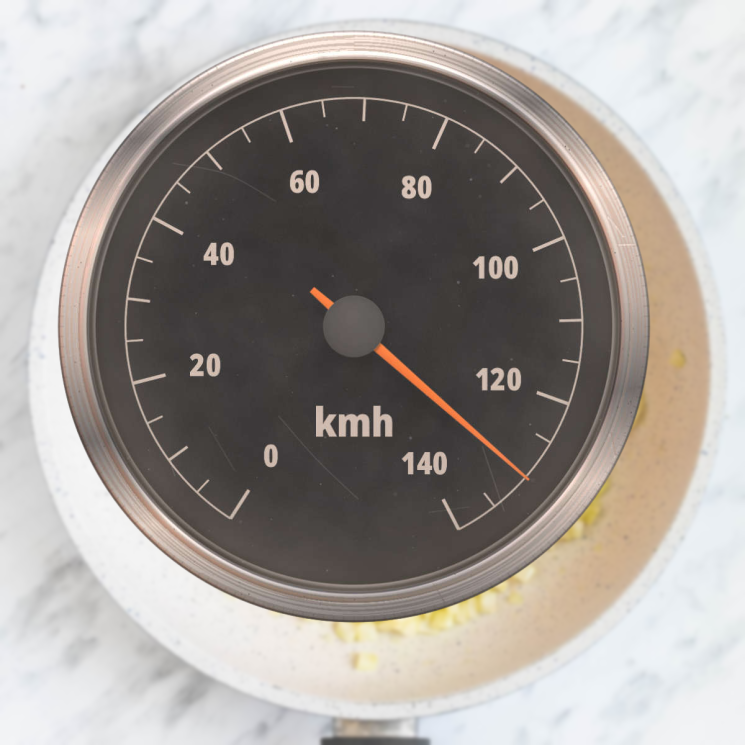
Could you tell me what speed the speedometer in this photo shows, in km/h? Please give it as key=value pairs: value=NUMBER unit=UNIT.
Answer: value=130 unit=km/h
